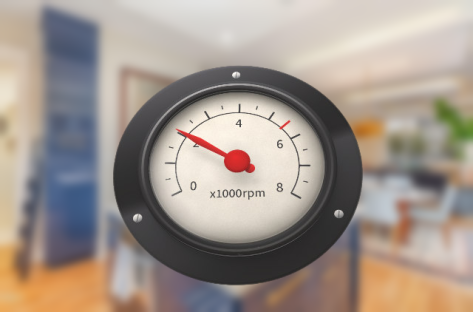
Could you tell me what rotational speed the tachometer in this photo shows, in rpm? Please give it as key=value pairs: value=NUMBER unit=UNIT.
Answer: value=2000 unit=rpm
